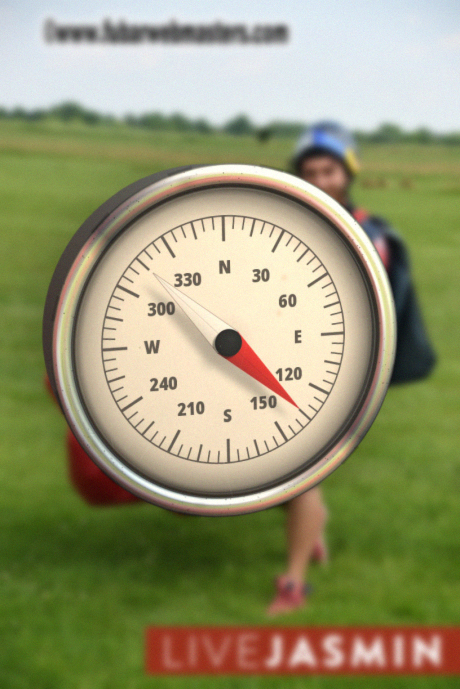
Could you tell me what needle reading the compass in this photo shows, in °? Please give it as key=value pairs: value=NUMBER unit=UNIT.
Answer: value=135 unit=°
